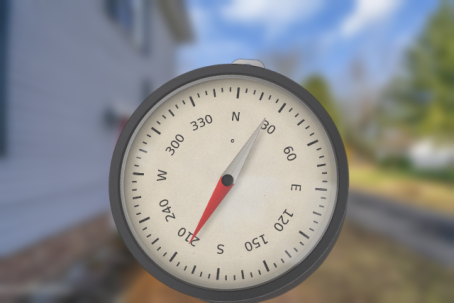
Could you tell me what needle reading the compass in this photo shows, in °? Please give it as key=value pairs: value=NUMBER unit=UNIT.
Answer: value=205 unit=°
